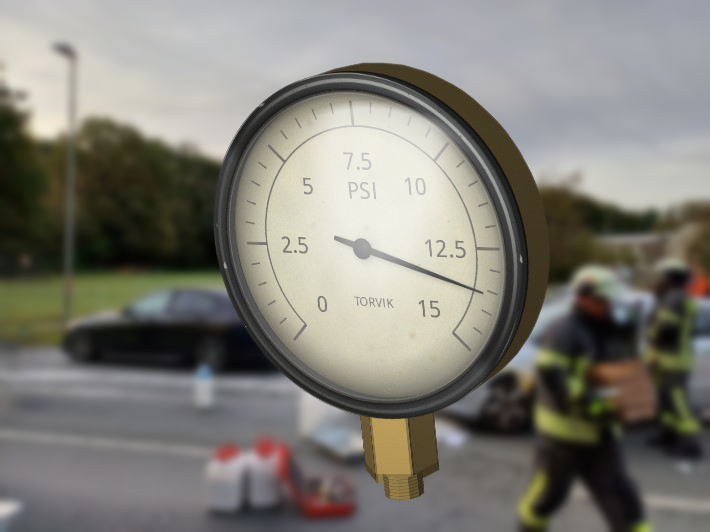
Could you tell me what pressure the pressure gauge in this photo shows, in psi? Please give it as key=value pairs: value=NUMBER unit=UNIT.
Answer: value=13.5 unit=psi
